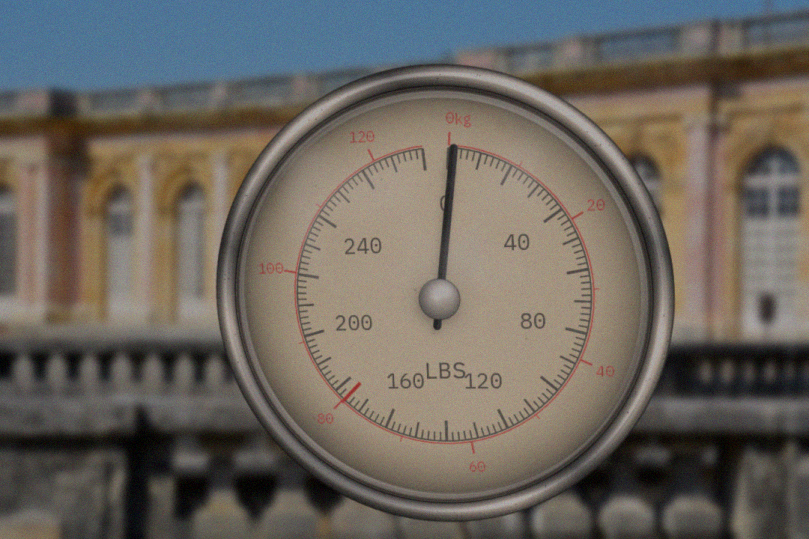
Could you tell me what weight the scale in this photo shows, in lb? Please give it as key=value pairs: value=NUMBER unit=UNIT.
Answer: value=2 unit=lb
